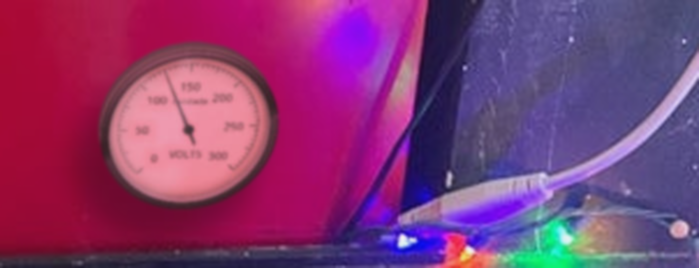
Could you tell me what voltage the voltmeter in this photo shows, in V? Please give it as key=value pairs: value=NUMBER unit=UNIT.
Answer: value=125 unit=V
